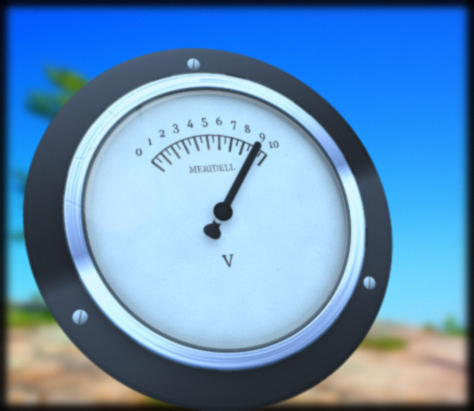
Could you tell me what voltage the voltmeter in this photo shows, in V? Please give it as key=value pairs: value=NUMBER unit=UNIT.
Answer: value=9 unit=V
